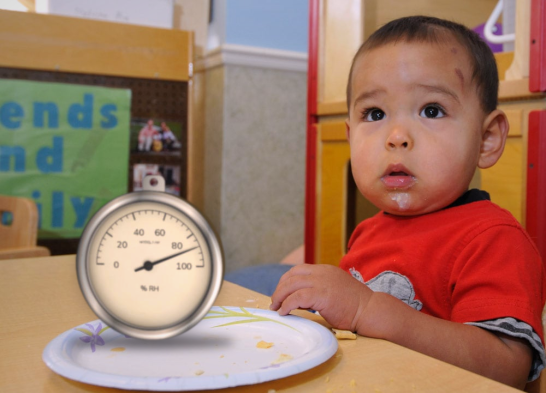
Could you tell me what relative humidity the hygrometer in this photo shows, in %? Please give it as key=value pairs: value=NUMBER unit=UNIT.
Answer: value=88 unit=%
